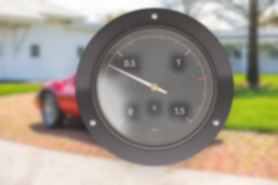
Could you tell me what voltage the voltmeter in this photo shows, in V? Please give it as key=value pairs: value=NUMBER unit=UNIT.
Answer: value=0.4 unit=V
